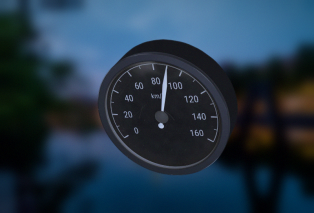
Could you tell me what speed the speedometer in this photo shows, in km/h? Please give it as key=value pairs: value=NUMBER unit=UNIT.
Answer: value=90 unit=km/h
